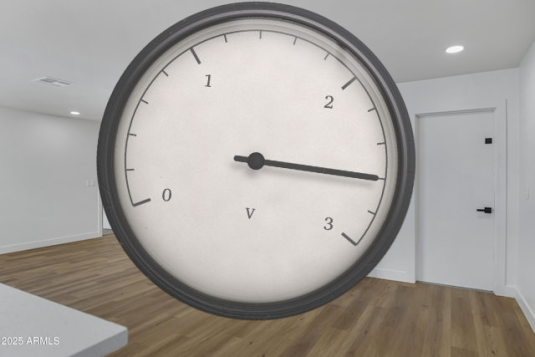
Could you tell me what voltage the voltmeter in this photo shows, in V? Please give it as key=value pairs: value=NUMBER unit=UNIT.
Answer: value=2.6 unit=V
